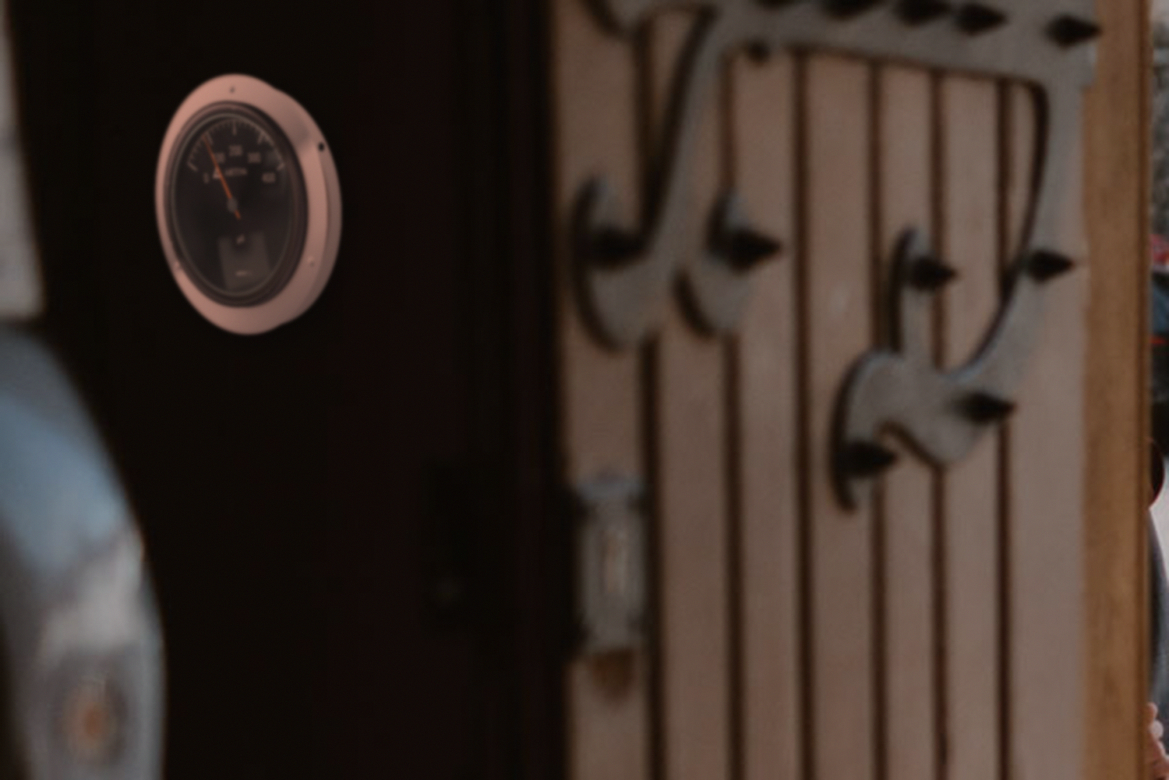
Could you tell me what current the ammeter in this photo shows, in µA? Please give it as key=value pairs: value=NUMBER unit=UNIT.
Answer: value=100 unit=µA
